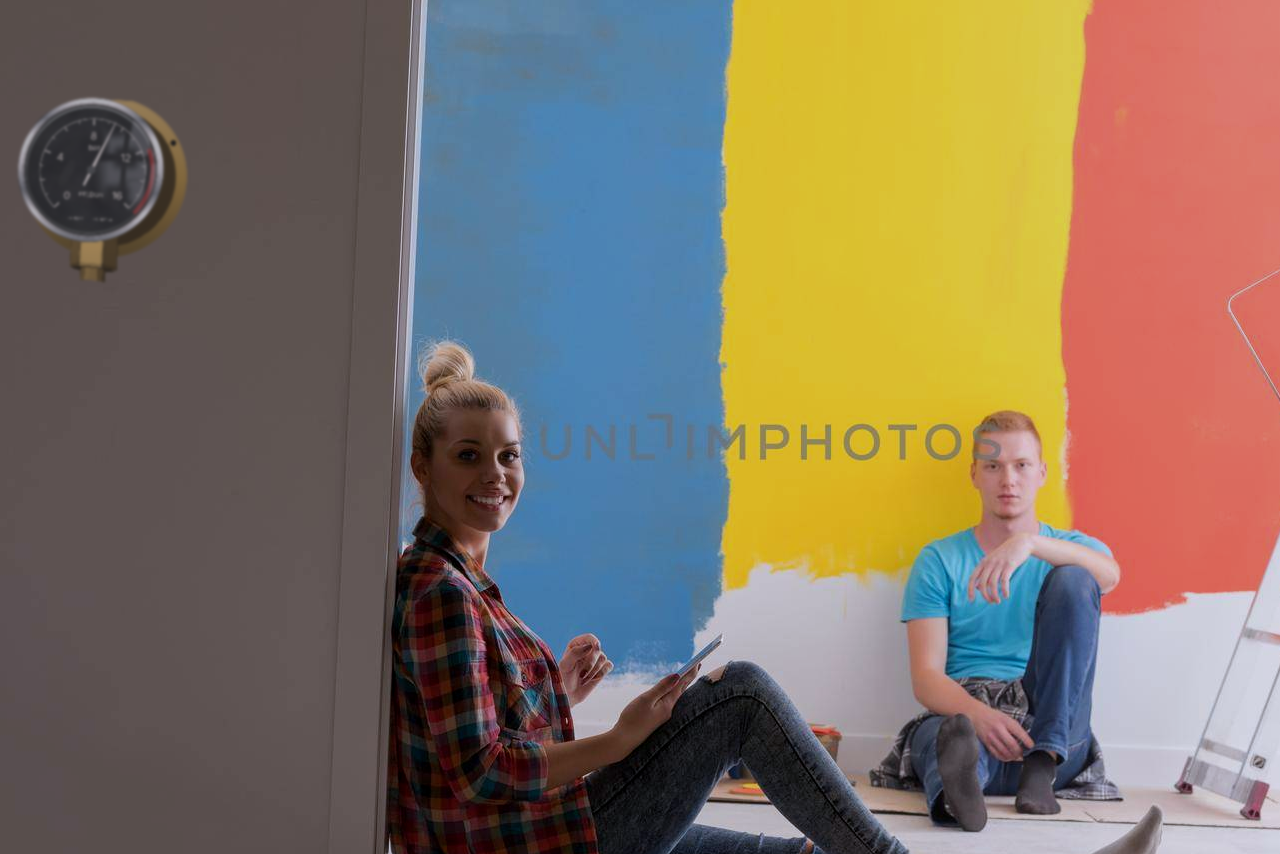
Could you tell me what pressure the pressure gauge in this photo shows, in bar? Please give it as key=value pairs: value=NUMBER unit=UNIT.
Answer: value=9.5 unit=bar
